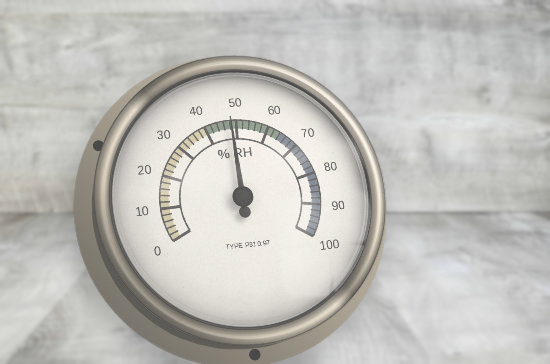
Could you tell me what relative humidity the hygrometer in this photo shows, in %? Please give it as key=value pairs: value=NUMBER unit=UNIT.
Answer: value=48 unit=%
